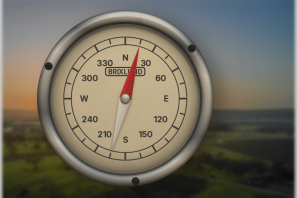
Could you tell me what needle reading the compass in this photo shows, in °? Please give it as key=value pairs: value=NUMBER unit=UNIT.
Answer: value=15 unit=°
